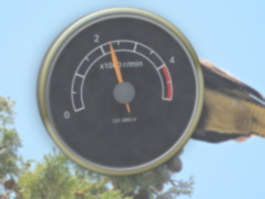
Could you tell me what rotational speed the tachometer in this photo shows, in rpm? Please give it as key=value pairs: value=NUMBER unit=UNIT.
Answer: value=2250 unit=rpm
